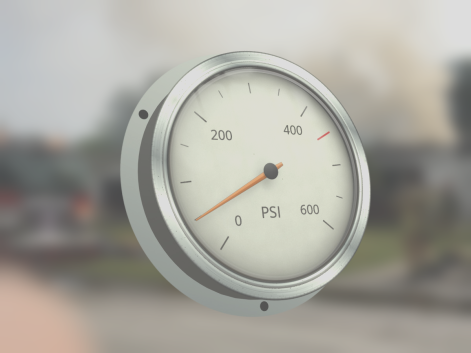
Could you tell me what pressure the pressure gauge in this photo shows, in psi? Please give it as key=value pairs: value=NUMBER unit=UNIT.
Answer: value=50 unit=psi
